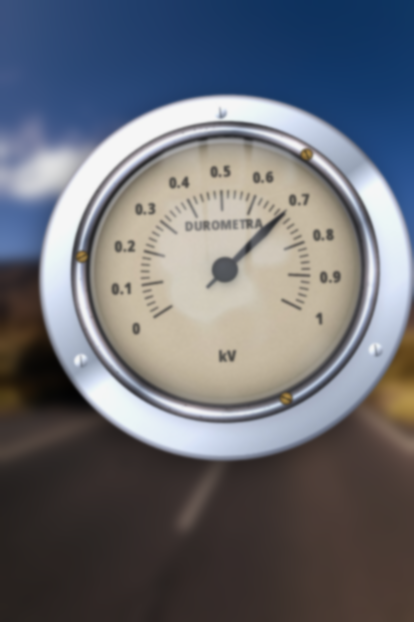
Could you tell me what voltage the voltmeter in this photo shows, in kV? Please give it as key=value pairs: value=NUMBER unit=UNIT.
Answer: value=0.7 unit=kV
